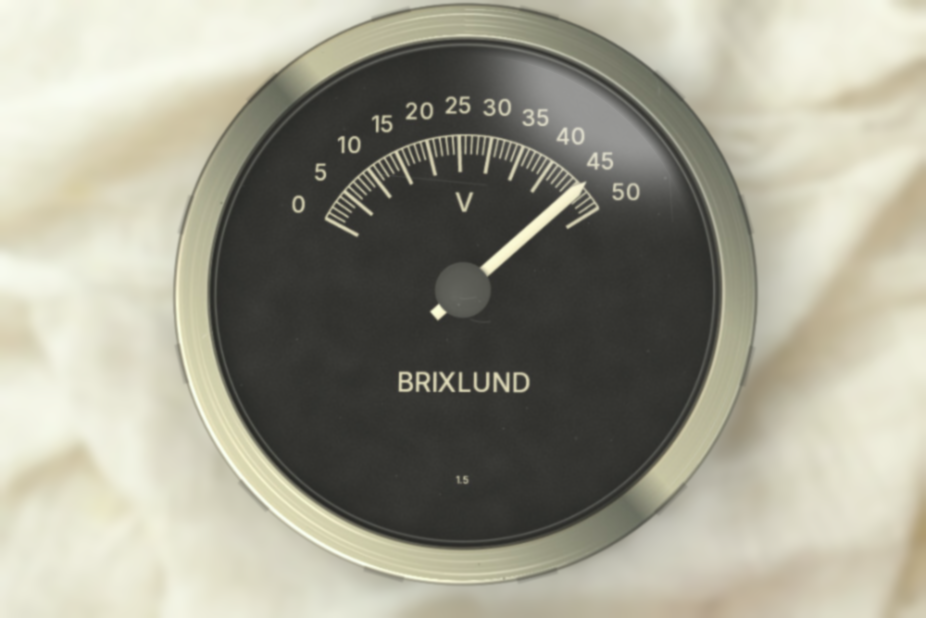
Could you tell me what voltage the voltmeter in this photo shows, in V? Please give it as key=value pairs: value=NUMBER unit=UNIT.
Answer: value=46 unit=V
